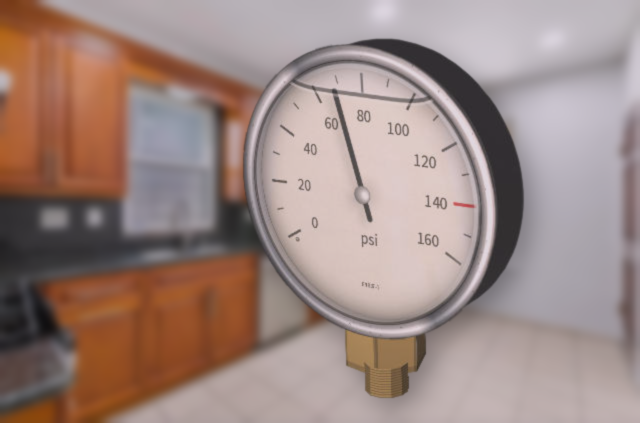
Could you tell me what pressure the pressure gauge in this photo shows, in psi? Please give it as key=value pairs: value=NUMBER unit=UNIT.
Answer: value=70 unit=psi
